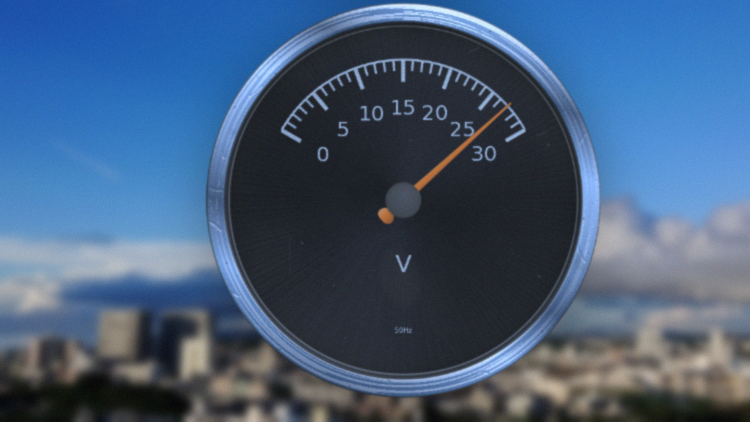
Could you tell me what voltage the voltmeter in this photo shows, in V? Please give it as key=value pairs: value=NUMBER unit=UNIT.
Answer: value=27 unit=V
